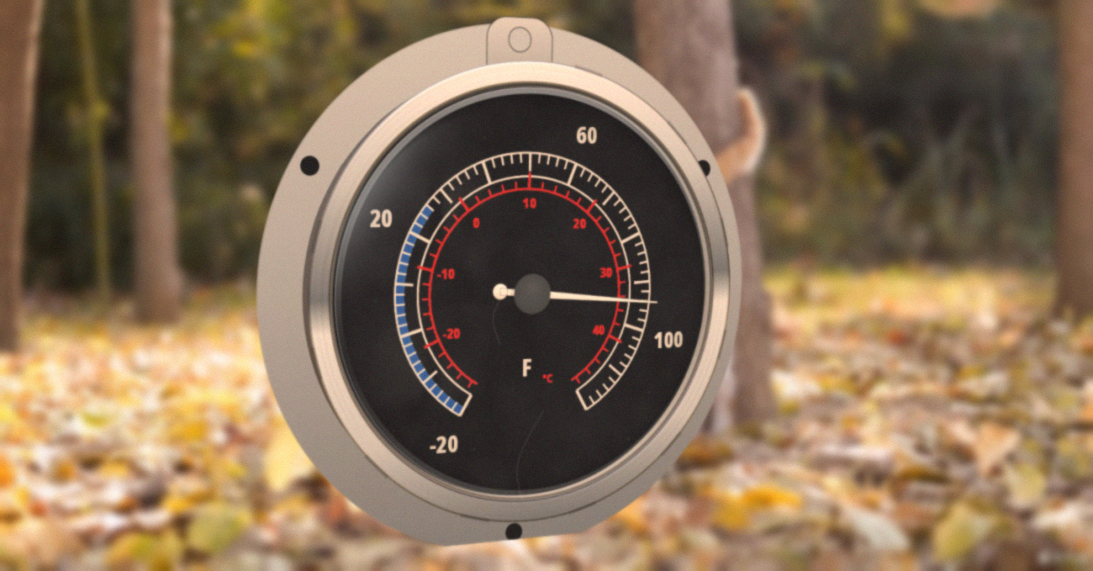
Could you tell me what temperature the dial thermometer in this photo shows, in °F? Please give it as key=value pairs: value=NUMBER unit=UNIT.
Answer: value=94 unit=°F
